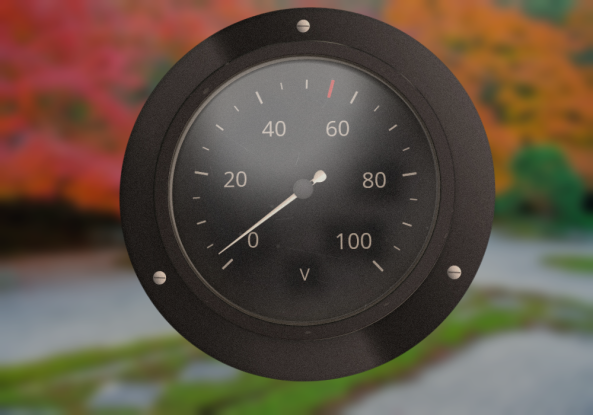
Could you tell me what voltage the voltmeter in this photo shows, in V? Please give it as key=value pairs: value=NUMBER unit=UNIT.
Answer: value=2.5 unit=V
